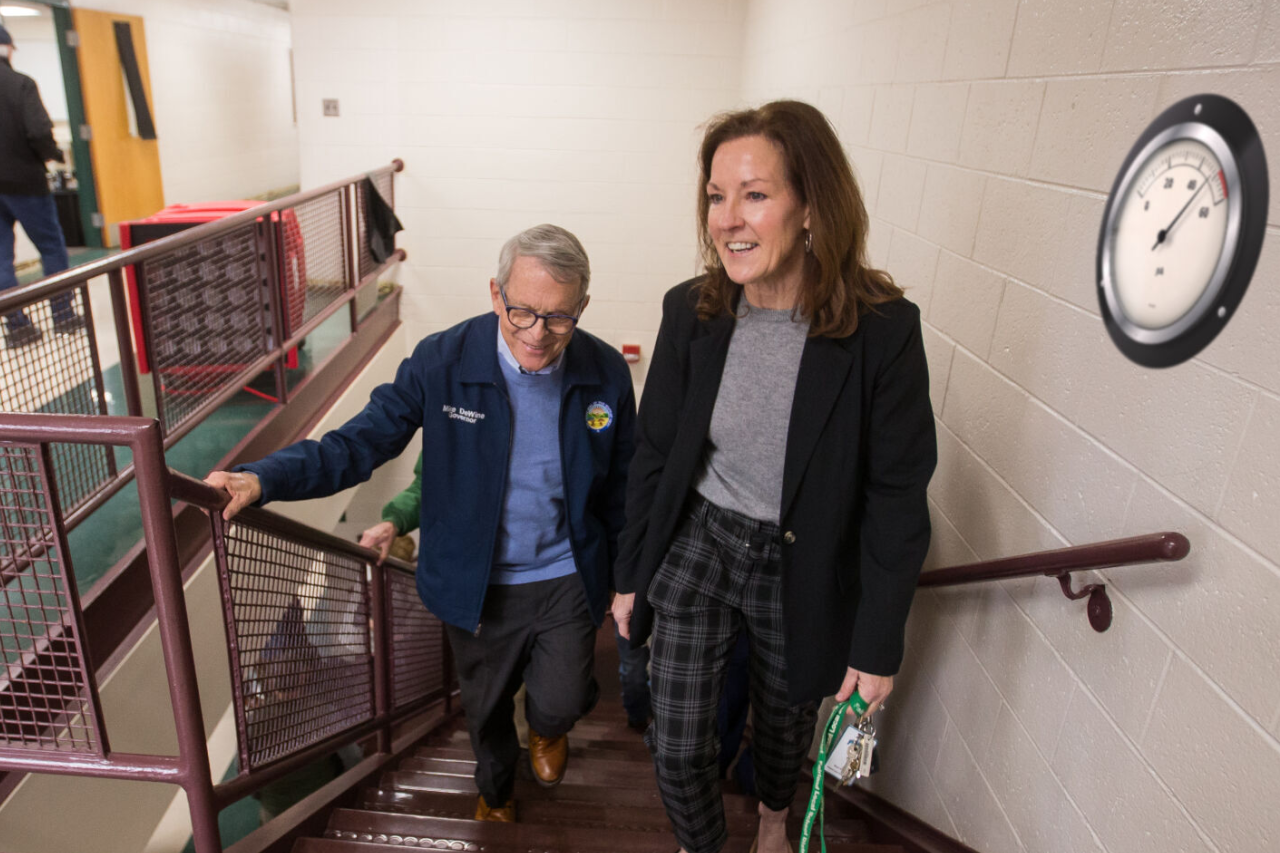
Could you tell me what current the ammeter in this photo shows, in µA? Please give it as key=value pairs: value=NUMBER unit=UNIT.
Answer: value=50 unit=µA
